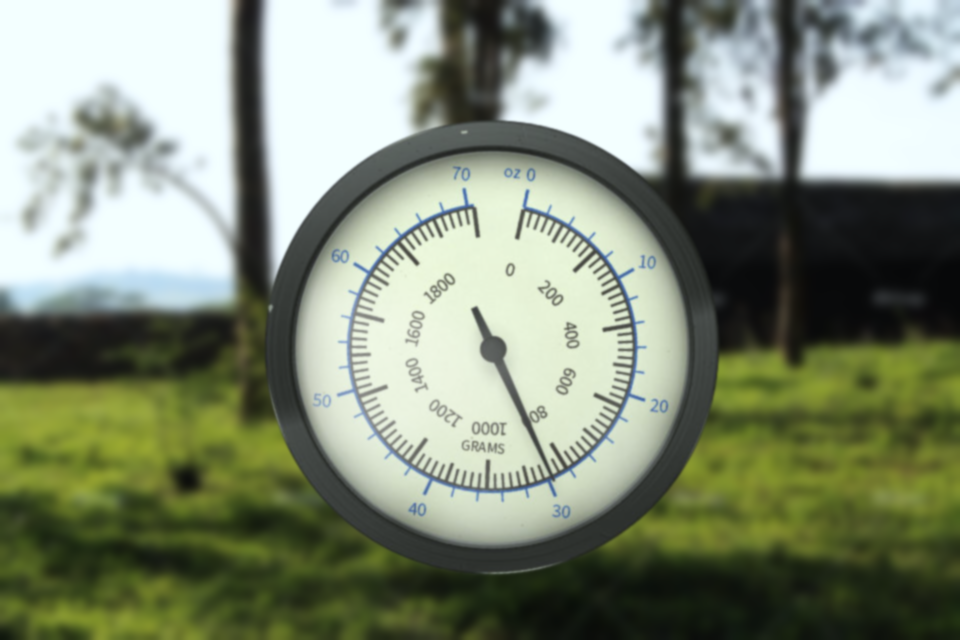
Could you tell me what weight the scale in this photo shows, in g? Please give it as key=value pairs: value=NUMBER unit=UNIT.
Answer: value=840 unit=g
